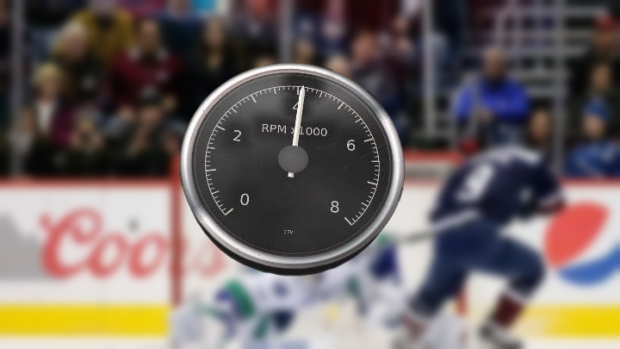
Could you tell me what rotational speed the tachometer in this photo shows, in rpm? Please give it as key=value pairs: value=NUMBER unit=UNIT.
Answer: value=4100 unit=rpm
